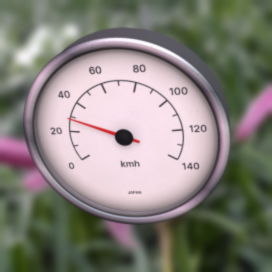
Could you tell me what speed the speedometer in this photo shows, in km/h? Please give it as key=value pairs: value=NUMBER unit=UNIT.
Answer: value=30 unit=km/h
